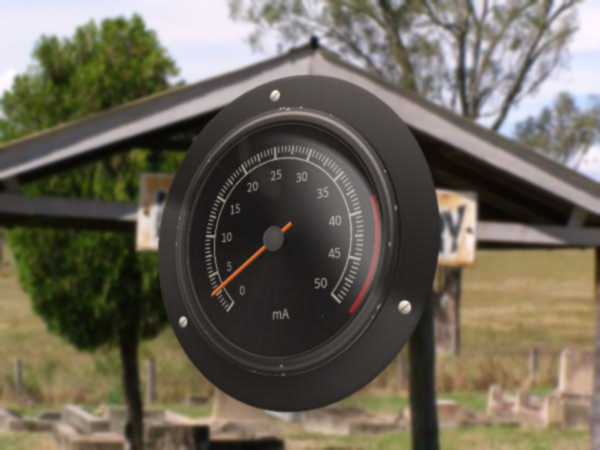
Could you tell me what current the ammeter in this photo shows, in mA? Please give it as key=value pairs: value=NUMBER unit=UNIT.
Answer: value=2.5 unit=mA
